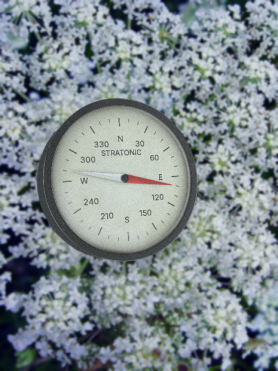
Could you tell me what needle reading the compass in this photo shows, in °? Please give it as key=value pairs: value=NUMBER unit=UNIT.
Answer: value=100 unit=°
